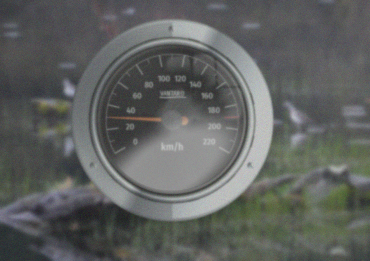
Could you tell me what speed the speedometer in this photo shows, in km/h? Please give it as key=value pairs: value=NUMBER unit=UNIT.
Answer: value=30 unit=km/h
